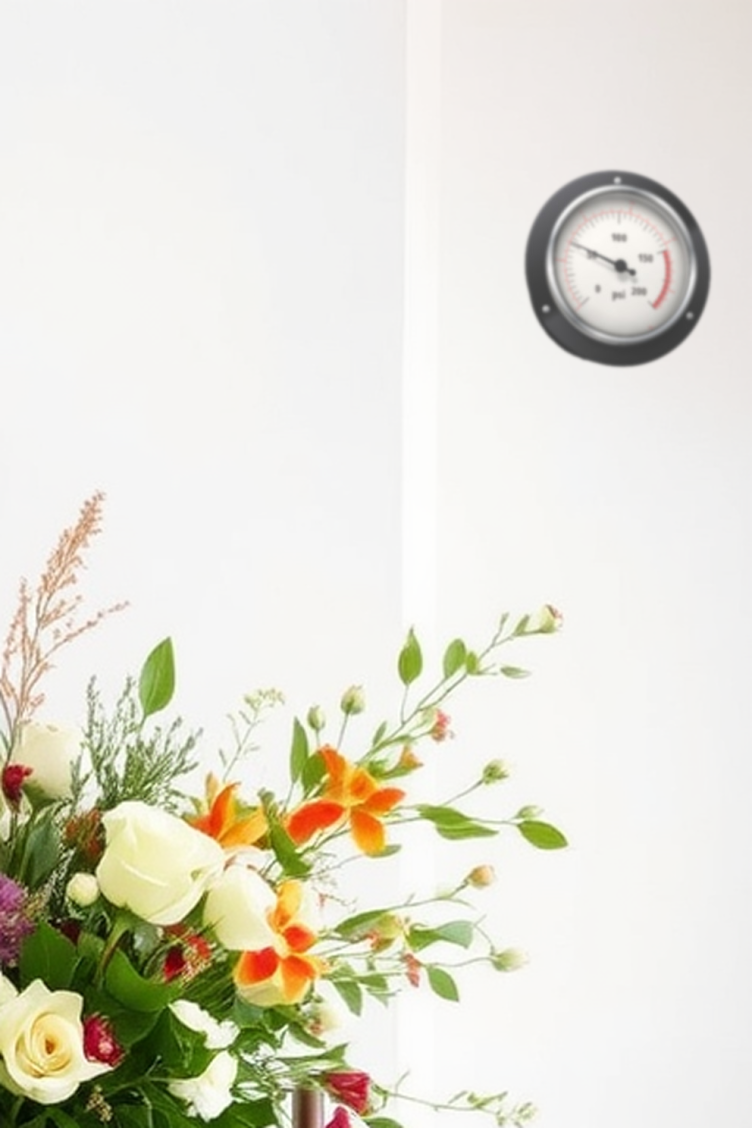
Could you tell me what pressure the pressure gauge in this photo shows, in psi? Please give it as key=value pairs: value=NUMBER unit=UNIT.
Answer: value=50 unit=psi
